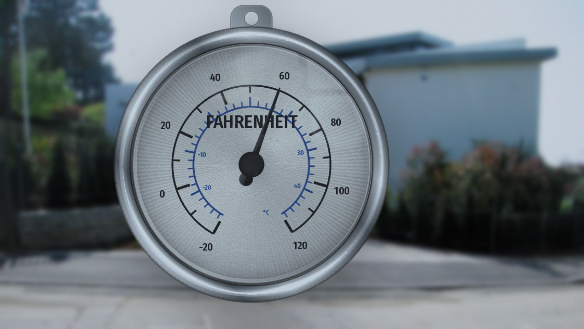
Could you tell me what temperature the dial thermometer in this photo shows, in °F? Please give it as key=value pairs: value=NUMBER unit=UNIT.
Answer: value=60 unit=°F
